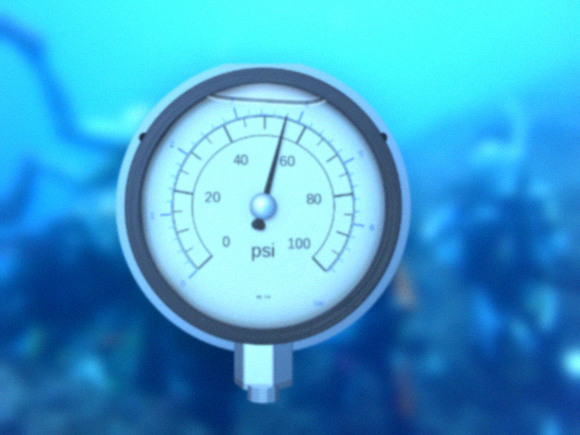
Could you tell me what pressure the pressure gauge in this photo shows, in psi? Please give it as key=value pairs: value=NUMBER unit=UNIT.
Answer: value=55 unit=psi
